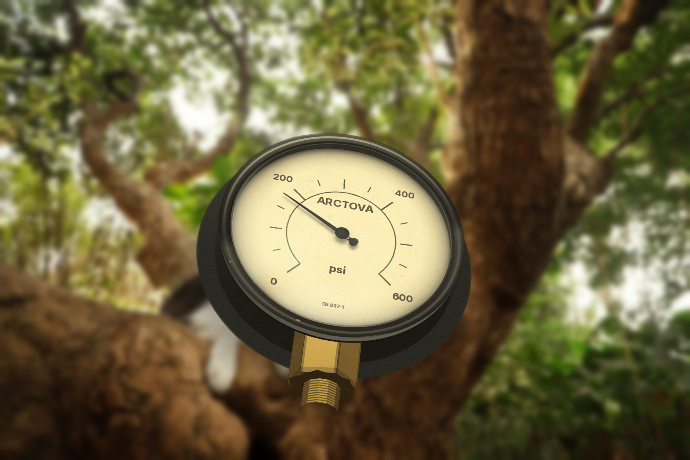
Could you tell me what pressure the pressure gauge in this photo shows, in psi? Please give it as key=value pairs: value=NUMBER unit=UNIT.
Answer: value=175 unit=psi
